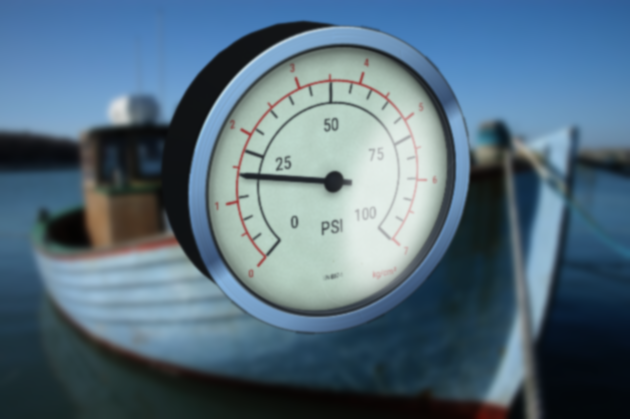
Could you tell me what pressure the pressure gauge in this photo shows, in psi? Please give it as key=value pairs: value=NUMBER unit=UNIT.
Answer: value=20 unit=psi
